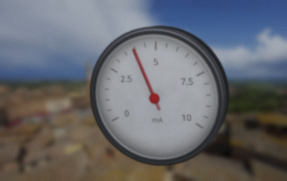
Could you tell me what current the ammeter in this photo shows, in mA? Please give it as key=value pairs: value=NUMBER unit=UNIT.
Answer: value=4 unit=mA
